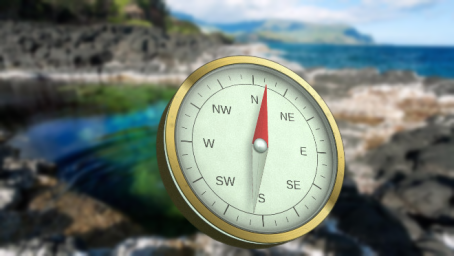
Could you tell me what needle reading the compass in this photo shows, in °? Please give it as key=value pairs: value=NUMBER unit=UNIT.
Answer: value=10 unit=°
